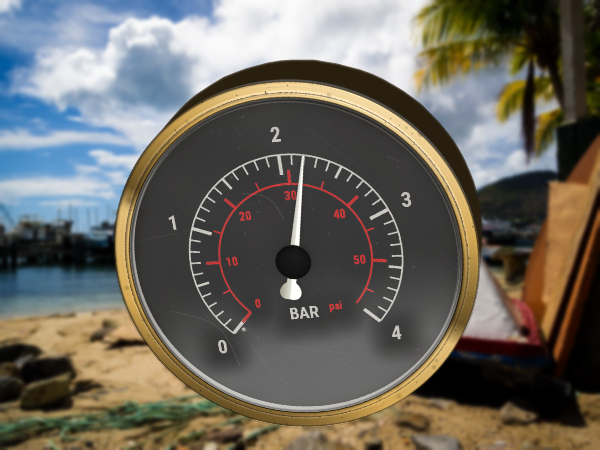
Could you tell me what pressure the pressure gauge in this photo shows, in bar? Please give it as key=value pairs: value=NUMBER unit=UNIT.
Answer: value=2.2 unit=bar
